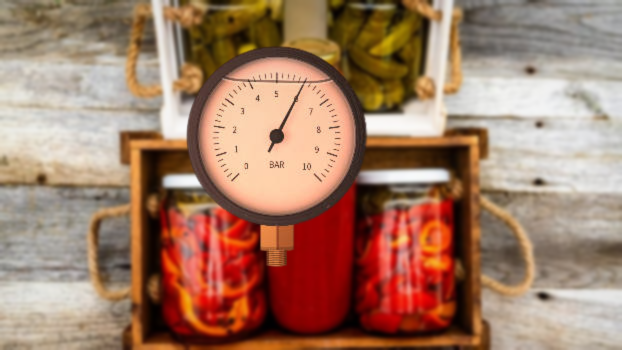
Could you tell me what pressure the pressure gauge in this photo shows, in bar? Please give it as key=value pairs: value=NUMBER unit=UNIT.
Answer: value=6 unit=bar
